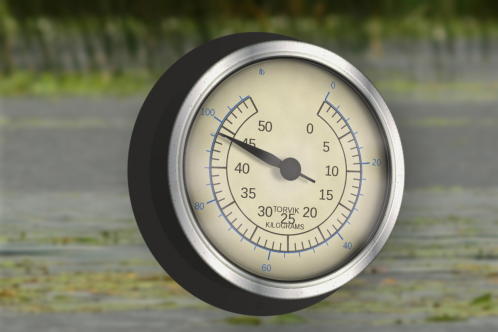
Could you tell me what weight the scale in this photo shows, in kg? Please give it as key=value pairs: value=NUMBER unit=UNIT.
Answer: value=44 unit=kg
